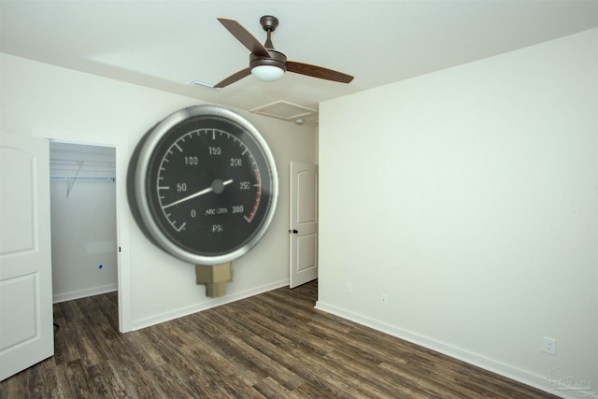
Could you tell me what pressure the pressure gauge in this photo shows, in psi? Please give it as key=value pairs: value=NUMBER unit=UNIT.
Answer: value=30 unit=psi
